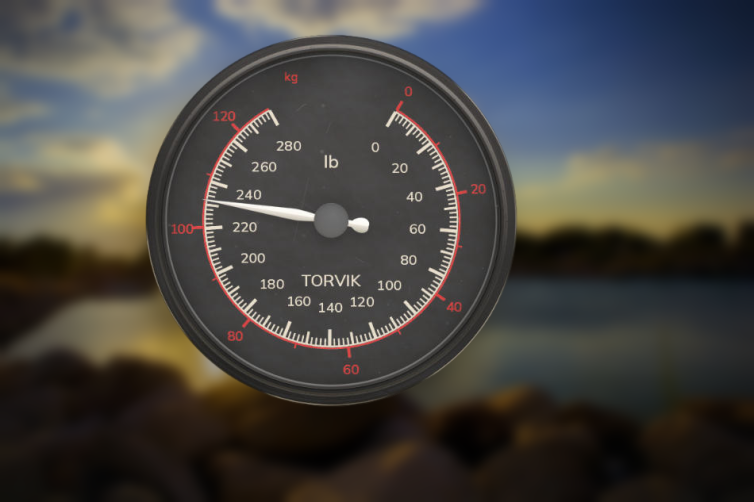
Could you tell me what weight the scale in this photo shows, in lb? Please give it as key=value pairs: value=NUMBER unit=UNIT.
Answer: value=232 unit=lb
